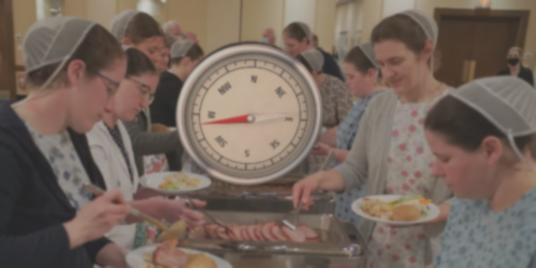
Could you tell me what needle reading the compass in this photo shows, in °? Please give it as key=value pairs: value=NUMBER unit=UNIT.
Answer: value=260 unit=°
